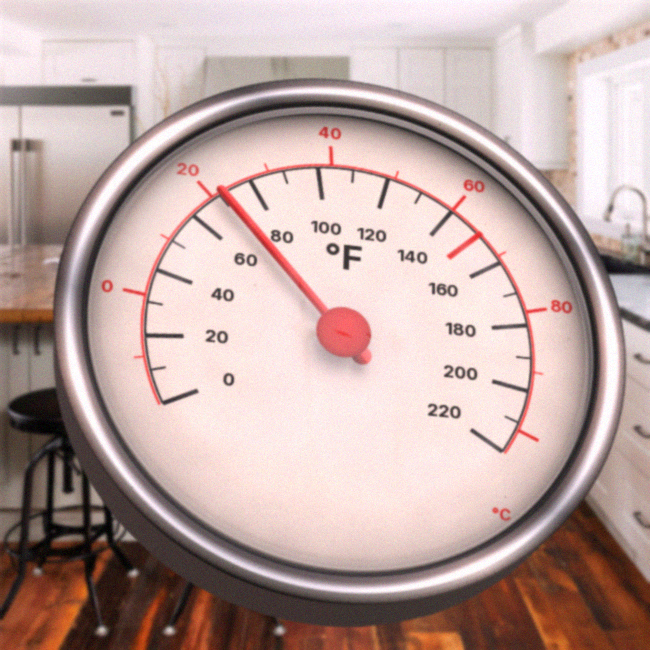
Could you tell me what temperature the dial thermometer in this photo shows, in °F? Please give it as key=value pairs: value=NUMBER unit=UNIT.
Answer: value=70 unit=°F
